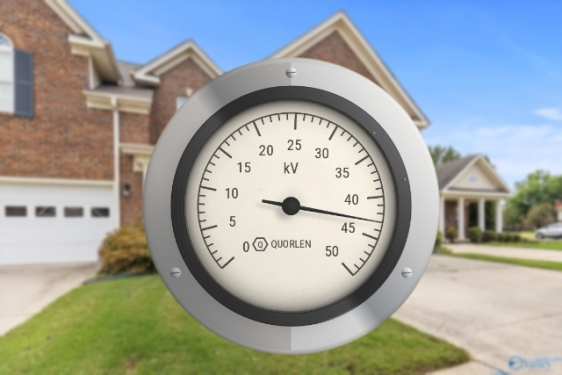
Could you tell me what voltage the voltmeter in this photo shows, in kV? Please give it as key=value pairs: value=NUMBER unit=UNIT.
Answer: value=43 unit=kV
